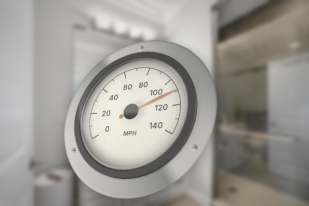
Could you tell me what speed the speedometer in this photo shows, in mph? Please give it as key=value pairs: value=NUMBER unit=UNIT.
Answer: value=110 unit=mph
